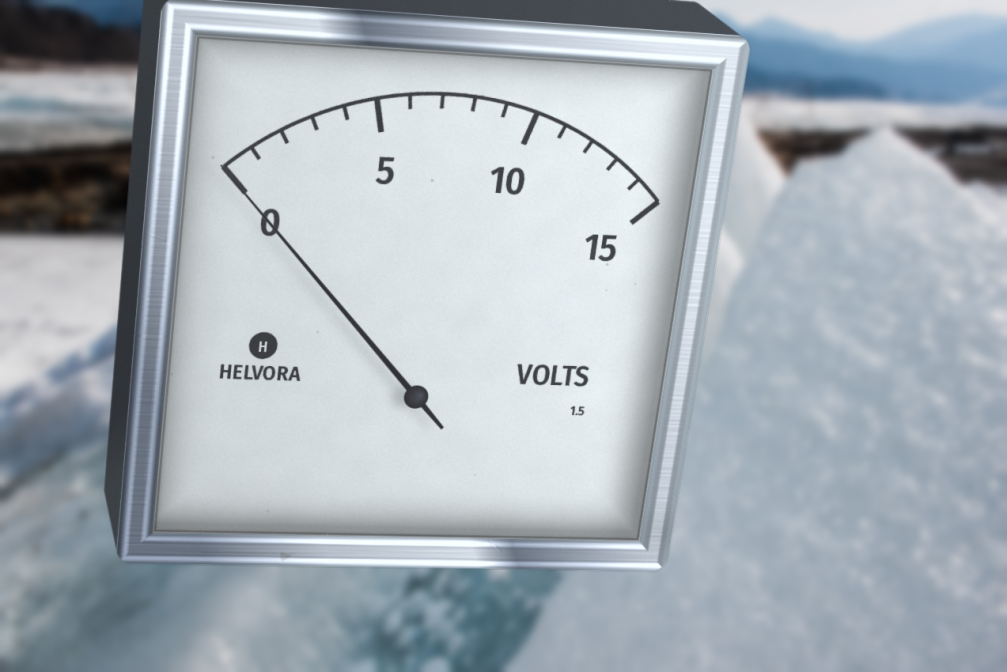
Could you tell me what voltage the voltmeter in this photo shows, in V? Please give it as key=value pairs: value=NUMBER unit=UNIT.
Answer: value=0 unit=V
